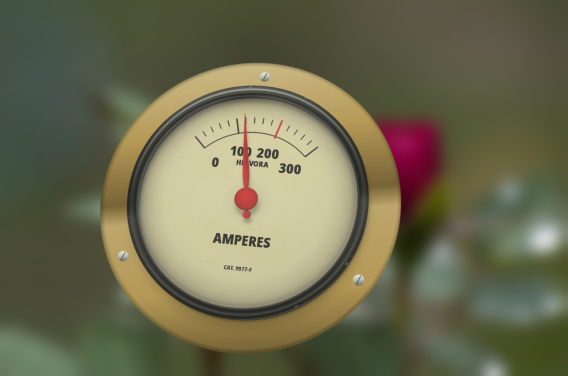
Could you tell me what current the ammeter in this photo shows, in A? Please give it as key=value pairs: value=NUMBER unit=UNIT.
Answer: value=120 unit=A
